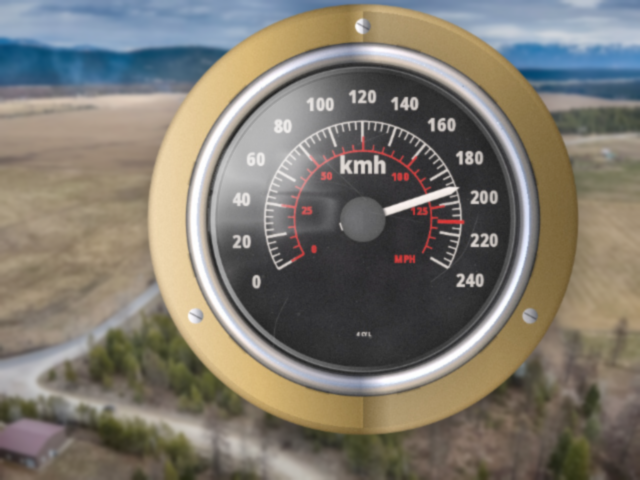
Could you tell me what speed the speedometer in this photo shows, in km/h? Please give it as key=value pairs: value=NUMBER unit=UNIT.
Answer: value=192 unit=km/h
